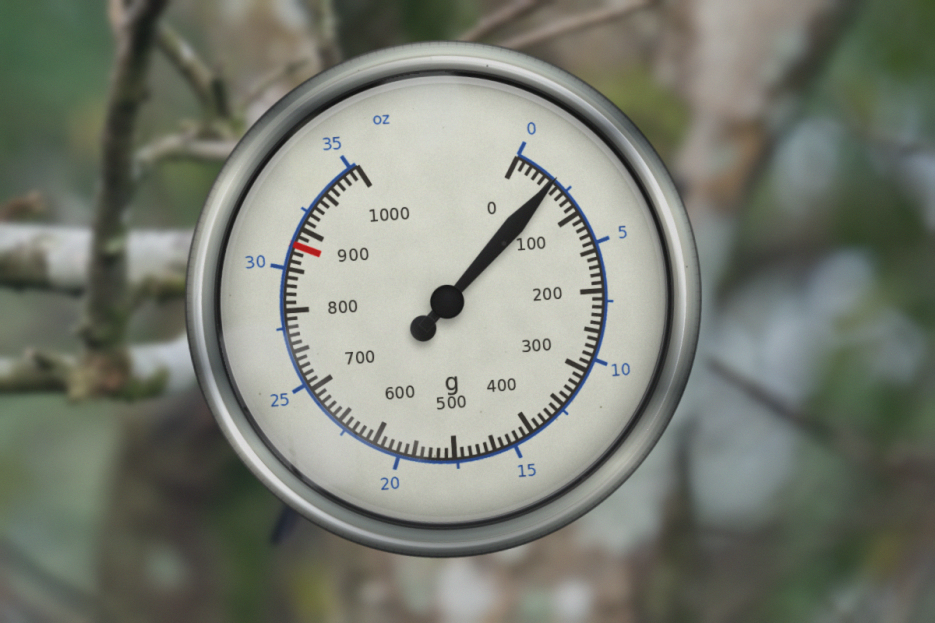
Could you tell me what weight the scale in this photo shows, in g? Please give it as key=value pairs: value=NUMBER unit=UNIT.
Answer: value=50 unit=g
